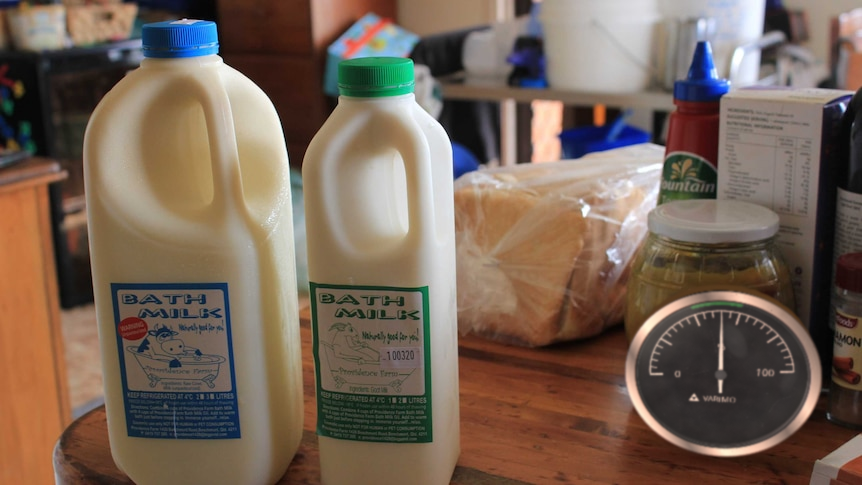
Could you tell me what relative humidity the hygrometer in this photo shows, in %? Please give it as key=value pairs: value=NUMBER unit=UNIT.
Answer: value=52 unit=%
